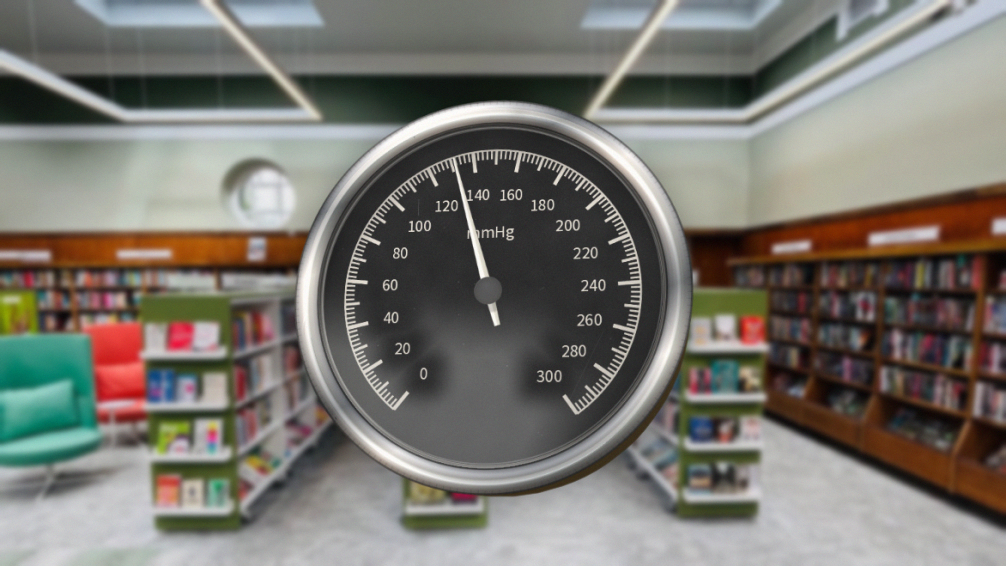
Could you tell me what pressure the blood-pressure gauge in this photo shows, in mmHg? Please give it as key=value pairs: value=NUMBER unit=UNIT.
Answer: value=132 unit=mmHg
